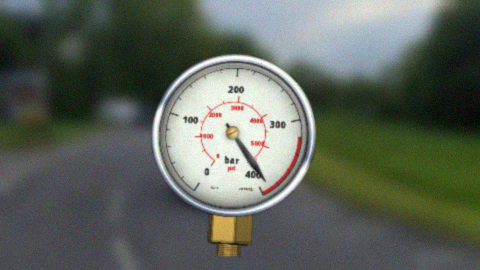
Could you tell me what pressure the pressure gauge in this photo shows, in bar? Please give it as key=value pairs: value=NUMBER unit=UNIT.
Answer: value=390 unit=bar
